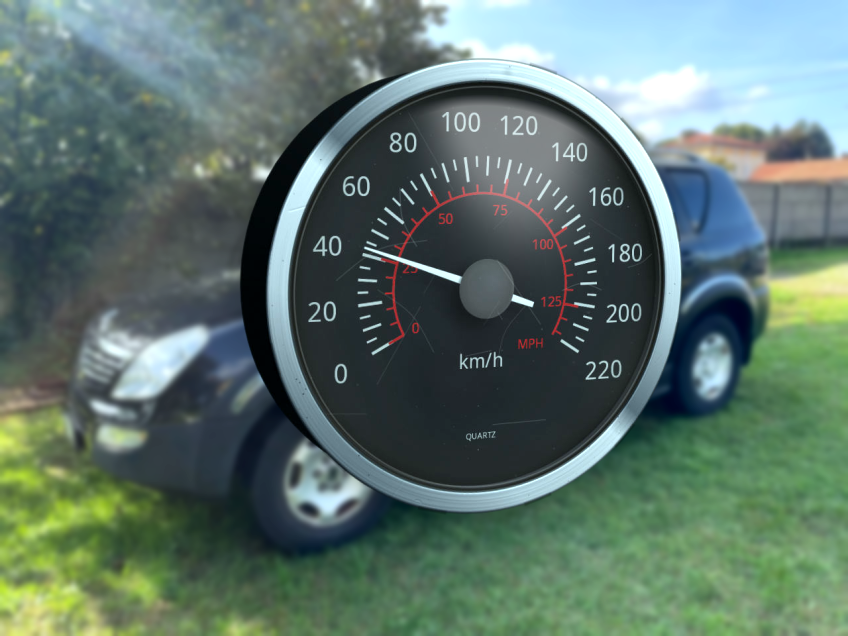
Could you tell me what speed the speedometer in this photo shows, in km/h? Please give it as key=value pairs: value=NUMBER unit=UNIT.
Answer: value=42.5 unit=km/h
